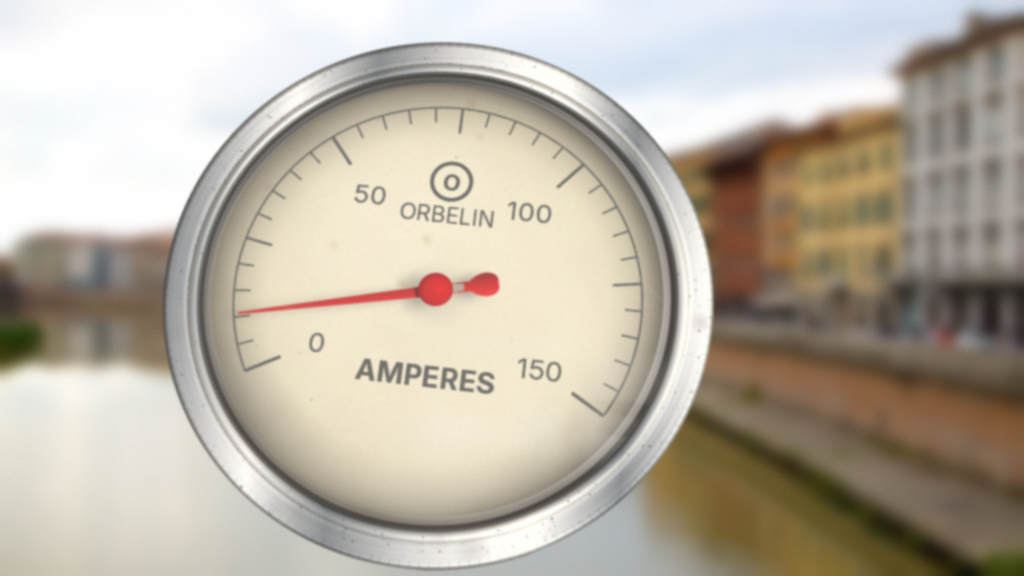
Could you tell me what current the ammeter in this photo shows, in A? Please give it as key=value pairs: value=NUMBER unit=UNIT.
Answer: value=10 unit=A
